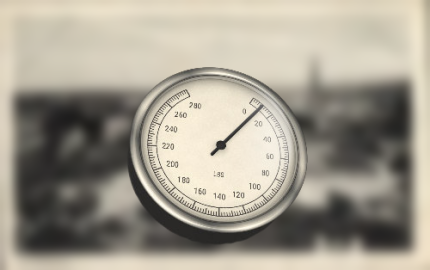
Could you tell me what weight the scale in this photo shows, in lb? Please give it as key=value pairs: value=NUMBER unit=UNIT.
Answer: value=10 unit=lb
